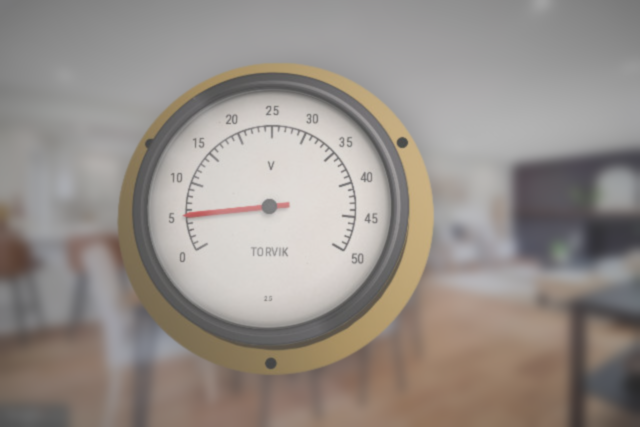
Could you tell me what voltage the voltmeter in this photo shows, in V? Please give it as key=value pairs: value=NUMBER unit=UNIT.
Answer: value=5 unit=V
